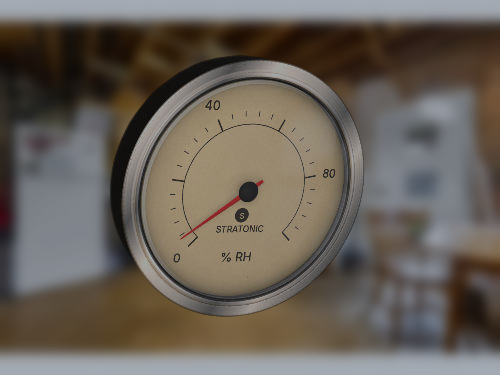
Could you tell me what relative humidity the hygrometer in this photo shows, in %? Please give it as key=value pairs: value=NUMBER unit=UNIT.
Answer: value=4 unit=%
